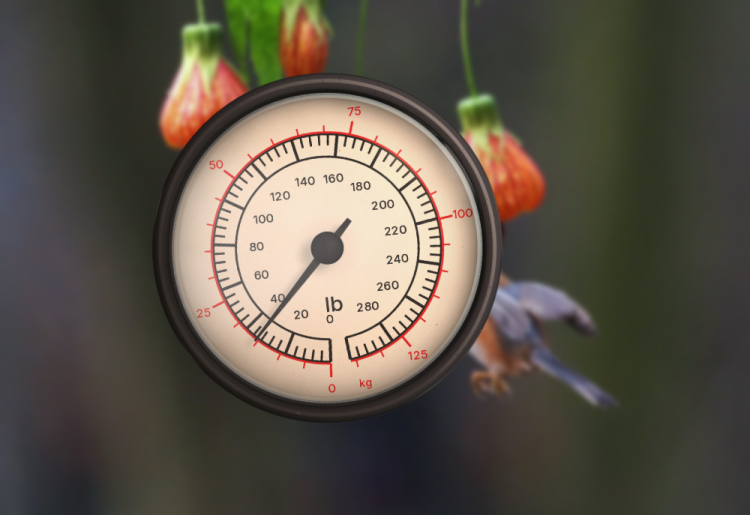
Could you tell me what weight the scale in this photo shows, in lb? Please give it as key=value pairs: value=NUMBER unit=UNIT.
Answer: value=34 unit=lb
